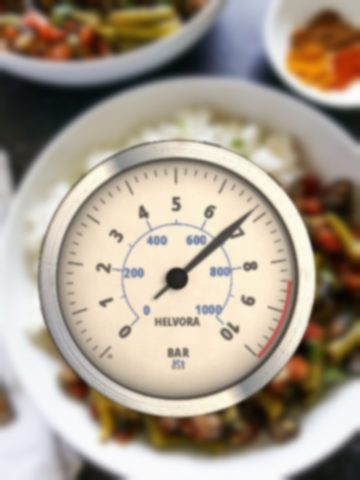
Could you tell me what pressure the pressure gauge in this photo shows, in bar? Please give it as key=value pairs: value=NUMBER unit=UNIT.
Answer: value=6.8 unit=bar
